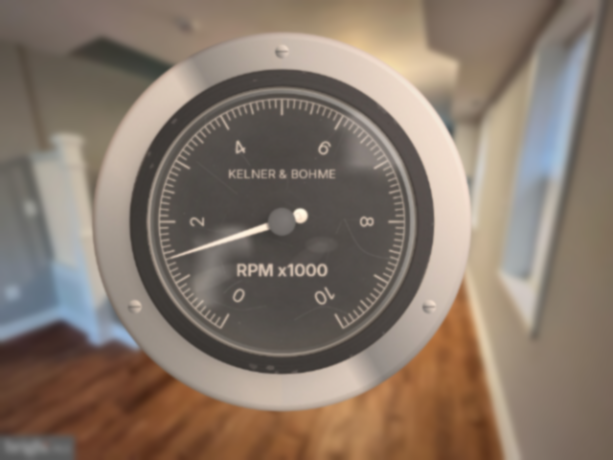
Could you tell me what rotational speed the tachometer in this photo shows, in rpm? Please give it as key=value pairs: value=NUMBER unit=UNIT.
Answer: value=1400 unit=rpm
